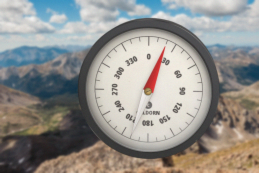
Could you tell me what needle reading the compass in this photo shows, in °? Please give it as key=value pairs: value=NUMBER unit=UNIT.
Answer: value=20 unit=°
